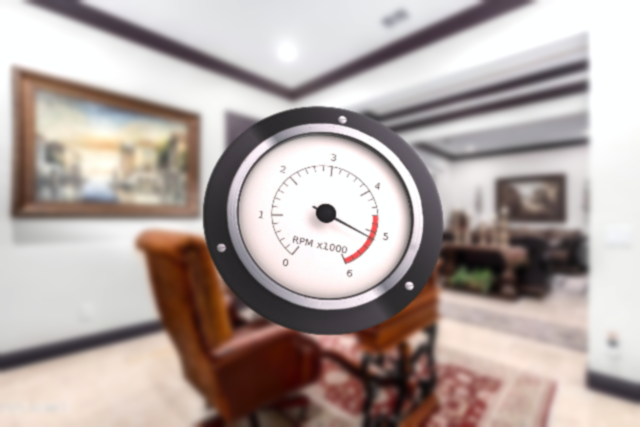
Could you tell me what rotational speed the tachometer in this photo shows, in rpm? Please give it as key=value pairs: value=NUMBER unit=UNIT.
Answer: value=5200 unit=rpm
